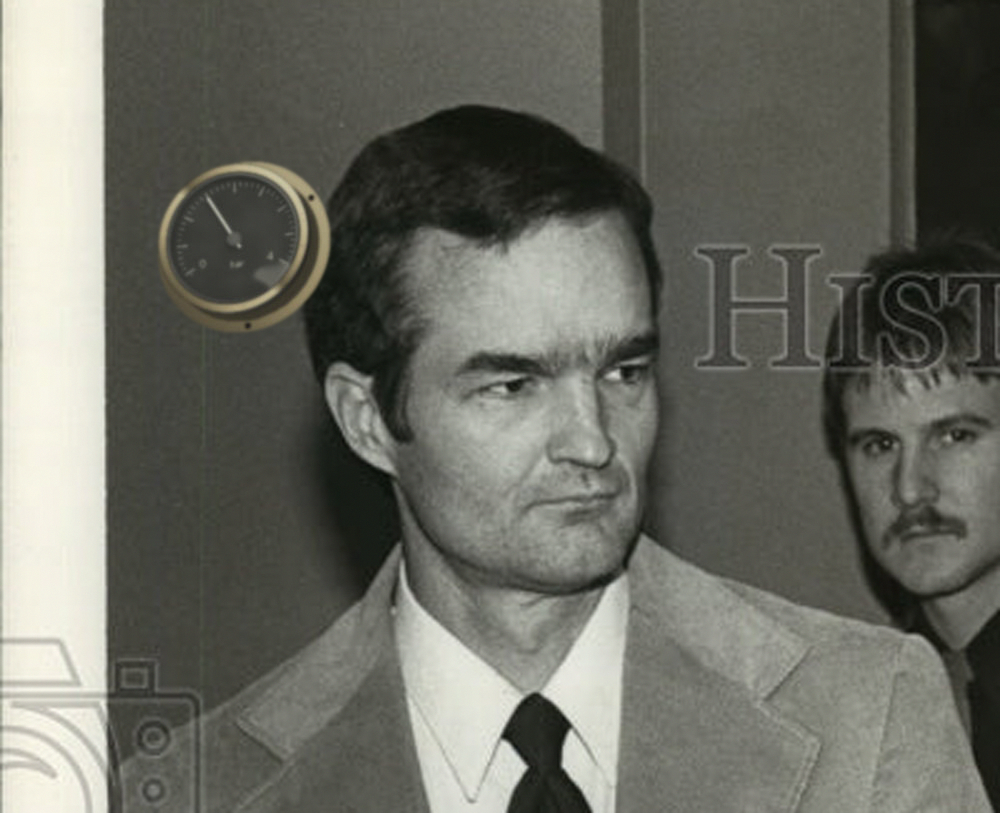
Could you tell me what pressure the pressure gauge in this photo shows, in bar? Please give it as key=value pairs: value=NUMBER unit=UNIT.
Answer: value=1.5 unit=bar
